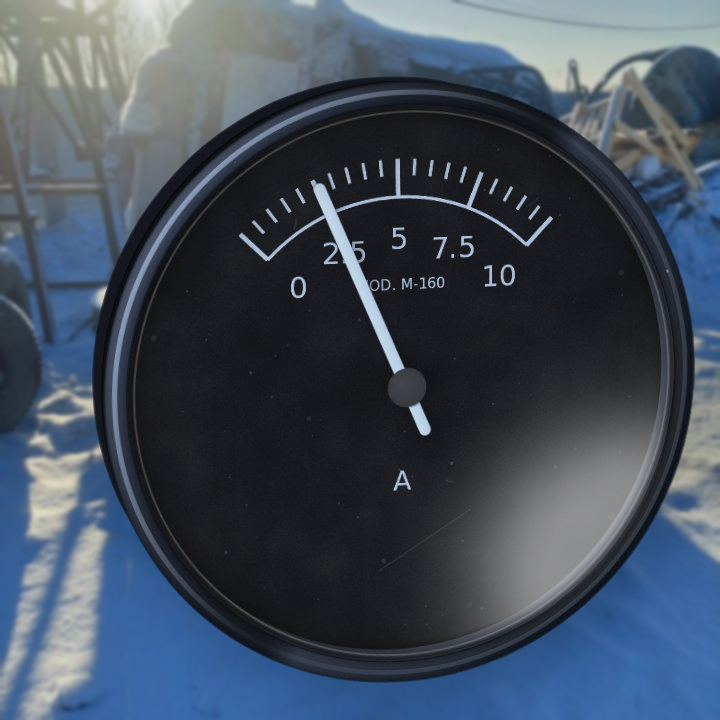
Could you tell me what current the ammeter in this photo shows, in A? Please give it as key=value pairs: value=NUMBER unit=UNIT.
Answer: value=2.5 unit=A
